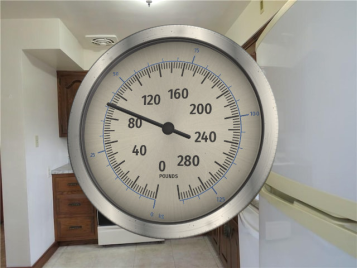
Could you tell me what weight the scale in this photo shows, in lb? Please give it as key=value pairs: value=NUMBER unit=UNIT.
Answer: value=90 unit=lb
